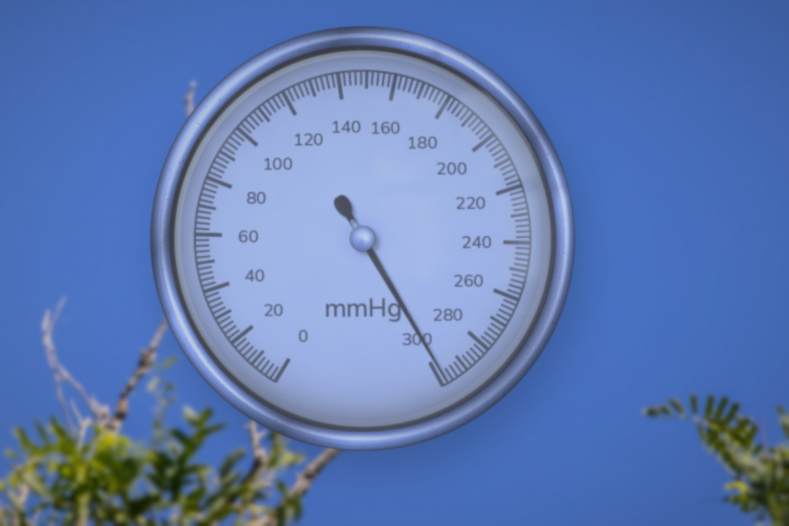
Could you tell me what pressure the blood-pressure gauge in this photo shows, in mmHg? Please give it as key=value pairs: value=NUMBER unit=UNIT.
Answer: value=298 unit=mmHg
